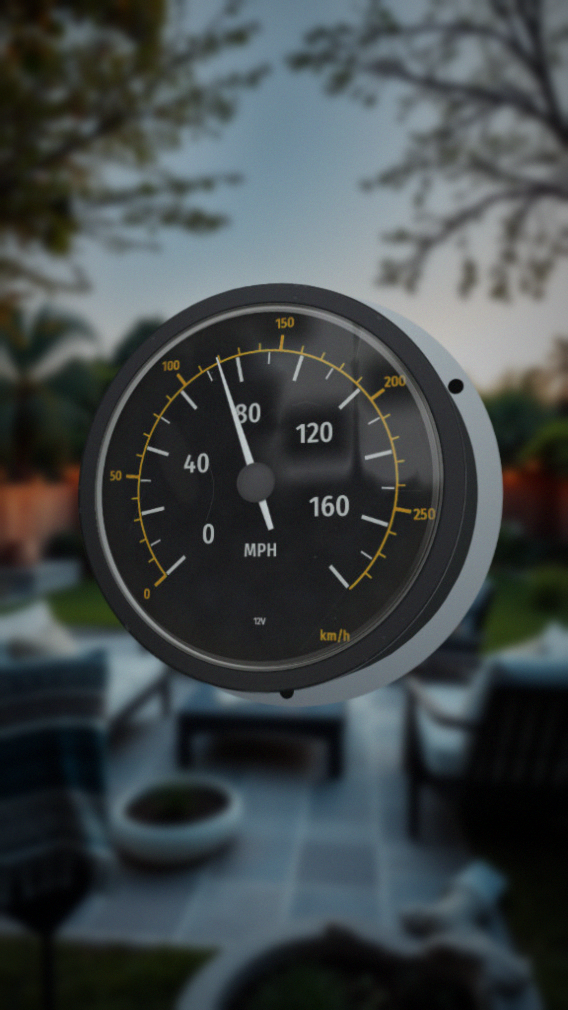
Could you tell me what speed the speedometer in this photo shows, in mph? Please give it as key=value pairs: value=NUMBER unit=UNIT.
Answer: value=75 unit=mph
